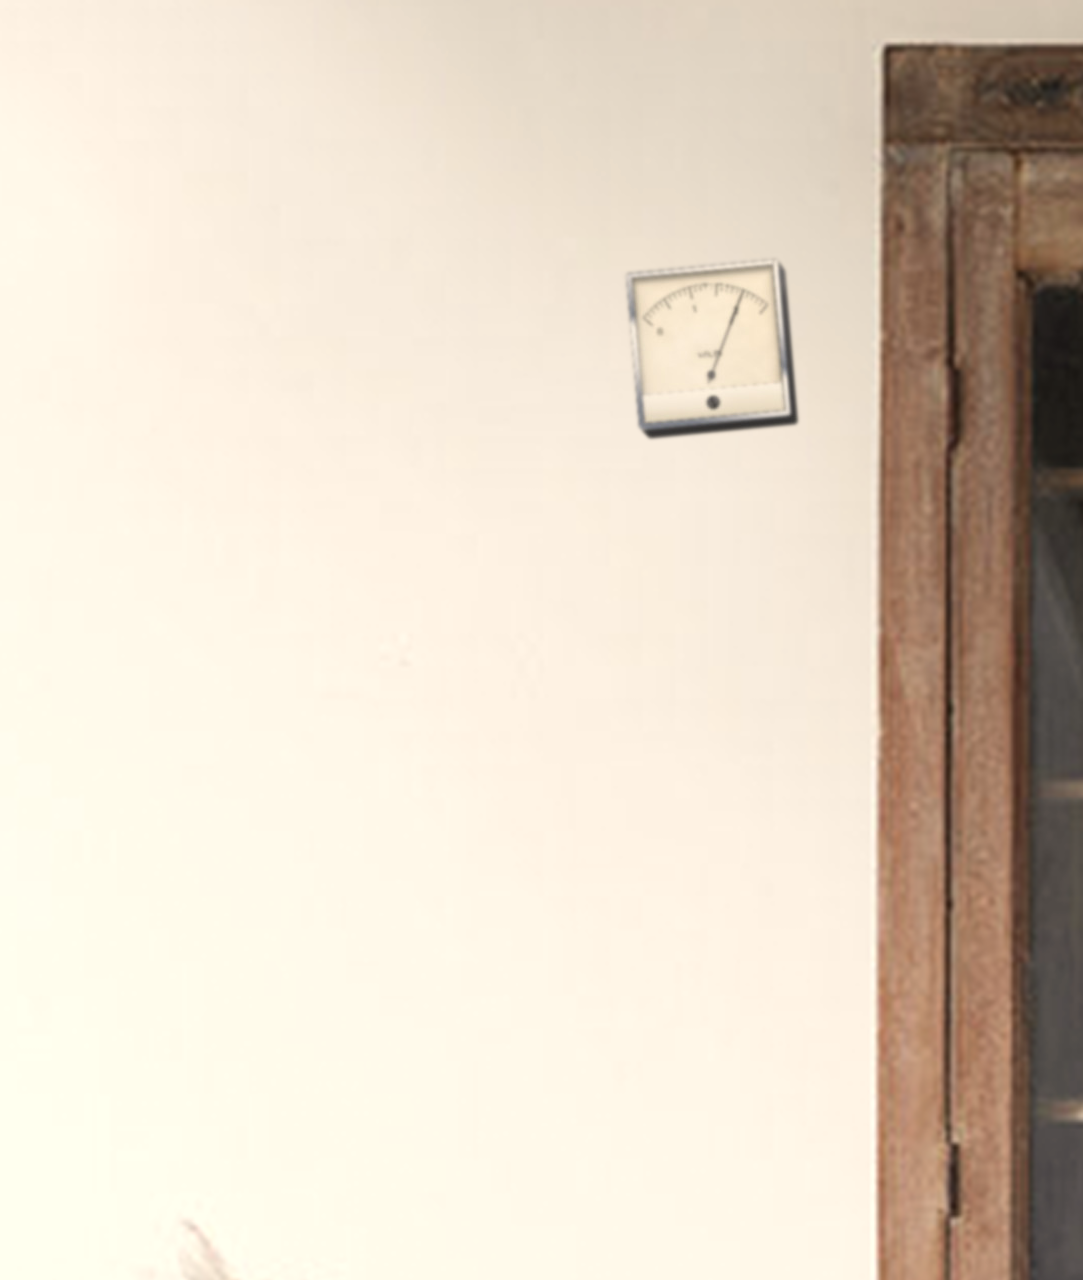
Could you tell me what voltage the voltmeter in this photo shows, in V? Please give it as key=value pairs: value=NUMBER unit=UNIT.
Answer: value=2 unit=V
